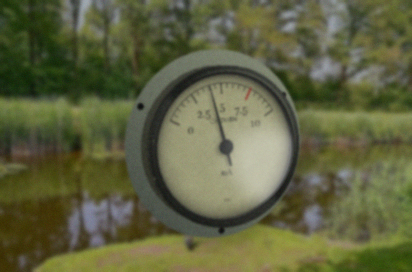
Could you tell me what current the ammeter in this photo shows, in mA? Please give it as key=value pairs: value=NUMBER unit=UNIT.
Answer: value=4 unit=mA
